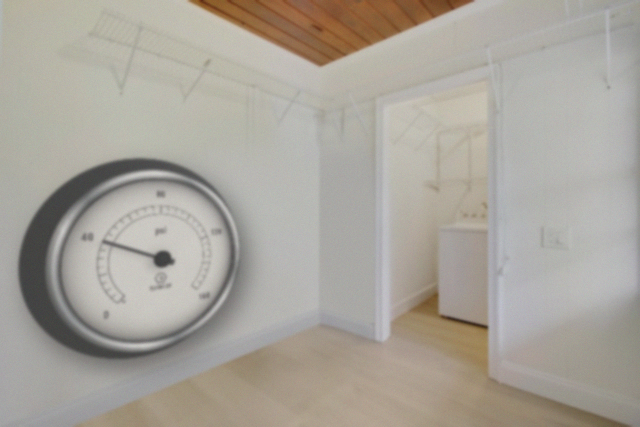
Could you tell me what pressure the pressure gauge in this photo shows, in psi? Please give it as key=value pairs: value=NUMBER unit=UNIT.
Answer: value=40 unit=psi
